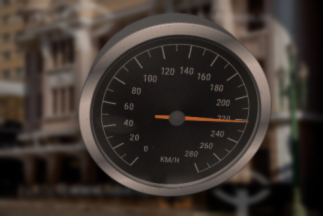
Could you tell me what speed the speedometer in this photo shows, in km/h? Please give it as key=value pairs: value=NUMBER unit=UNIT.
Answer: value=220 unit=km/h
